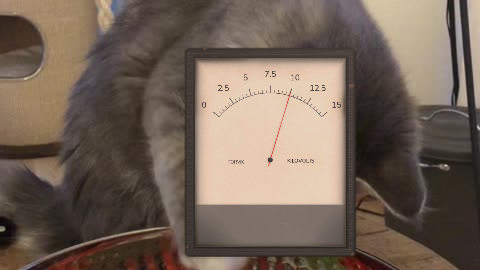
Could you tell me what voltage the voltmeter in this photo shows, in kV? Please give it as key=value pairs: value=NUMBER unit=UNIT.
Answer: value=10 unit=kV
